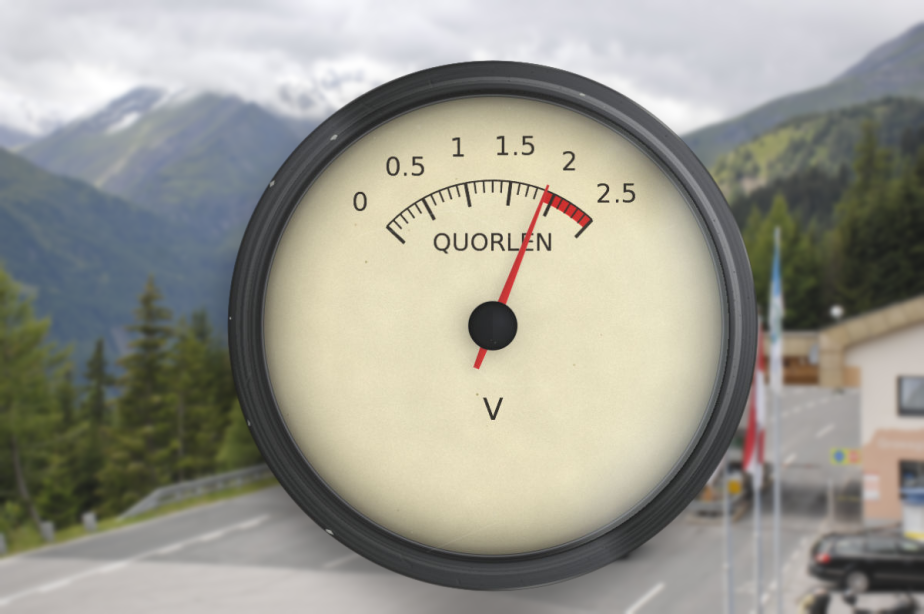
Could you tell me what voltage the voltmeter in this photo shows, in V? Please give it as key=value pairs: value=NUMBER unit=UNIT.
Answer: value=1.9 unit=V
